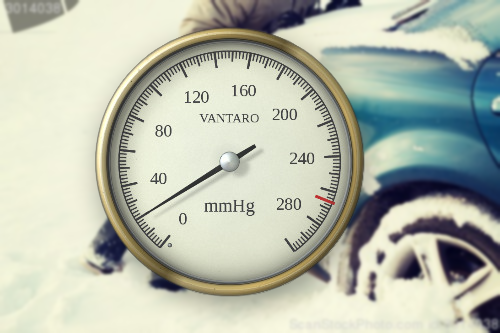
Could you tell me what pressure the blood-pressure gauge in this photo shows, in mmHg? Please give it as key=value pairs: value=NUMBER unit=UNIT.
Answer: value=20 unit=mmHg
